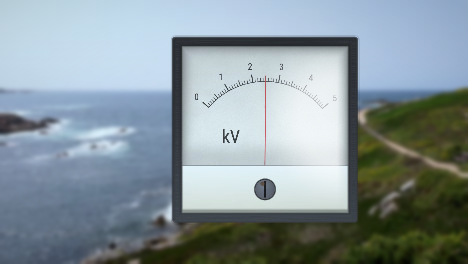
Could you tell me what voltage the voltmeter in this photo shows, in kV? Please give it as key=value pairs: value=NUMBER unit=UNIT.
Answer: value=2.5 unit=kV
